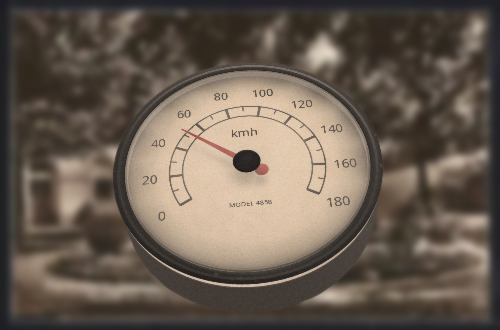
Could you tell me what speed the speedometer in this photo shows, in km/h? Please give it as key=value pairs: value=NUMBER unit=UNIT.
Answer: value=50 unit=km/h
